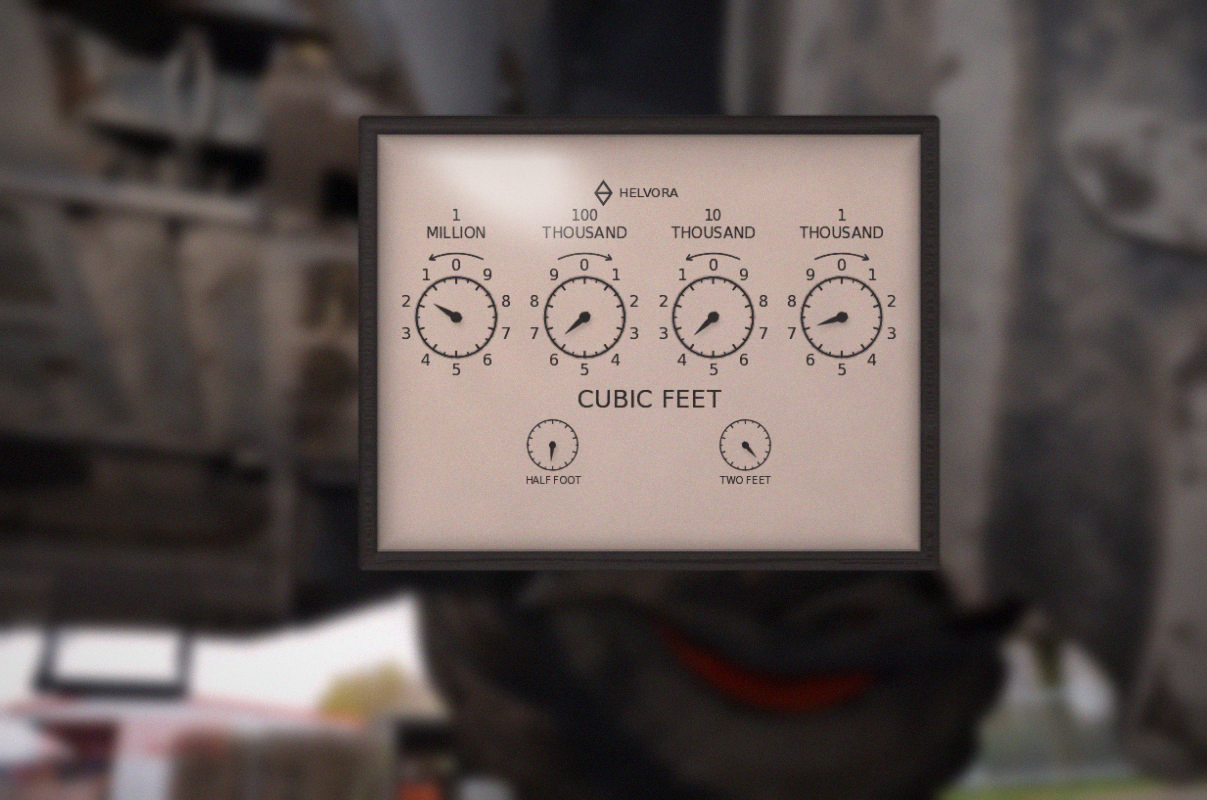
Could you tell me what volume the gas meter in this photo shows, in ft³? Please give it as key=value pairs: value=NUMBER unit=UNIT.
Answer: value=163700 unit=ft³
